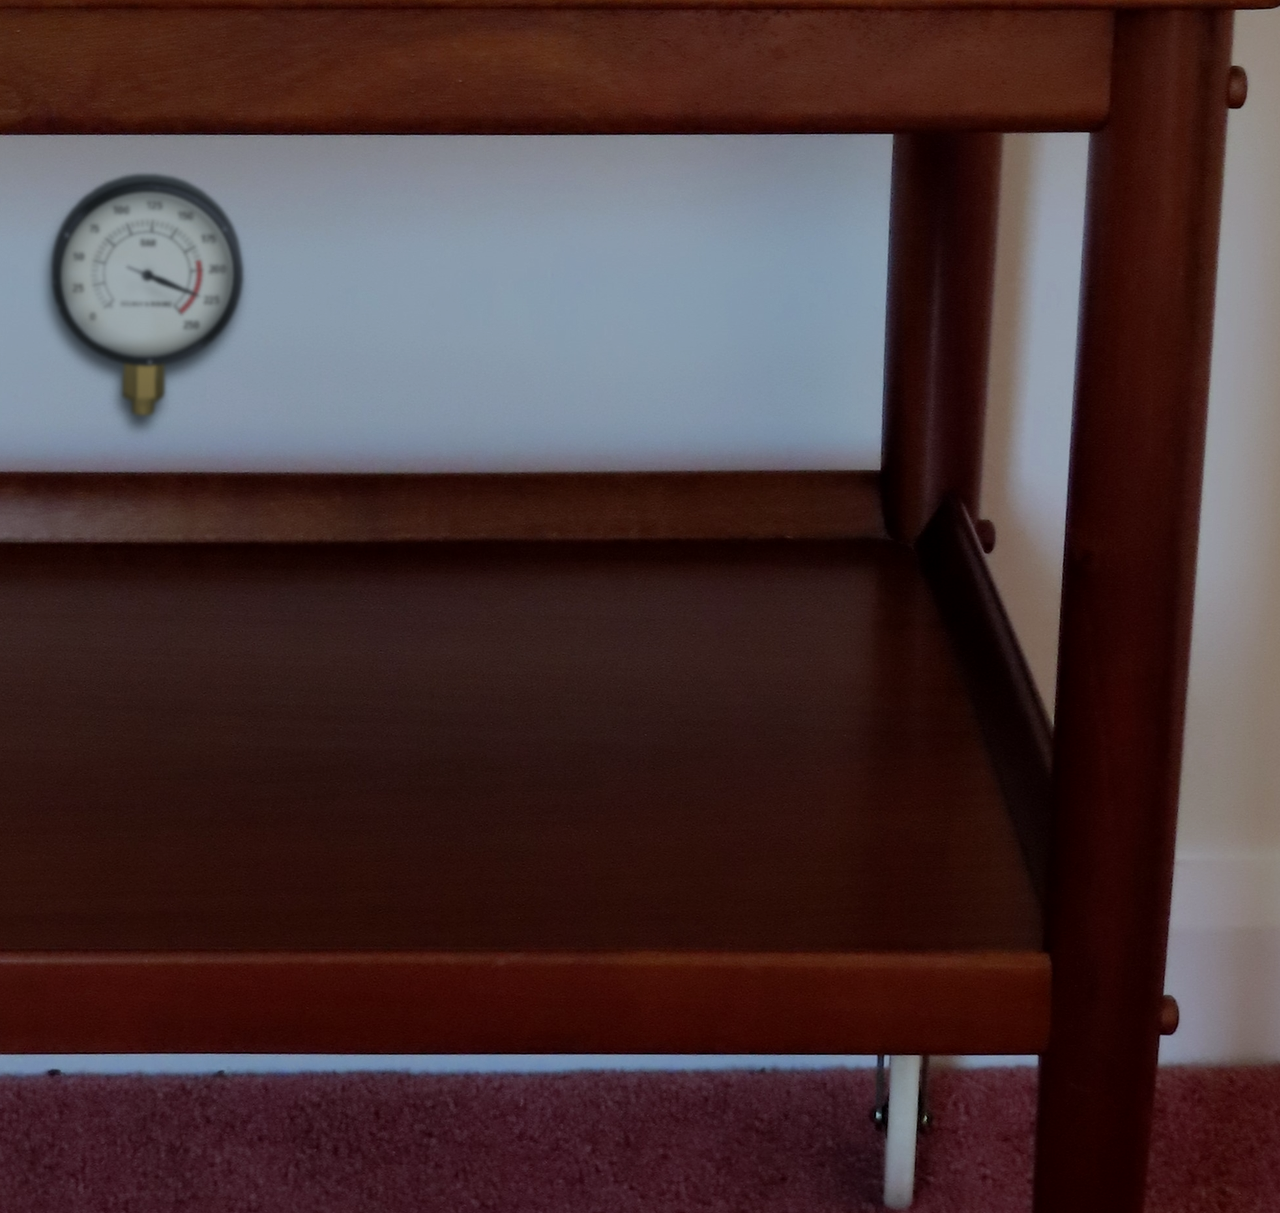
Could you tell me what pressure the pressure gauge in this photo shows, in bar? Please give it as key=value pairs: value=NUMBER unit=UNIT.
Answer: value=225 unit=bar
